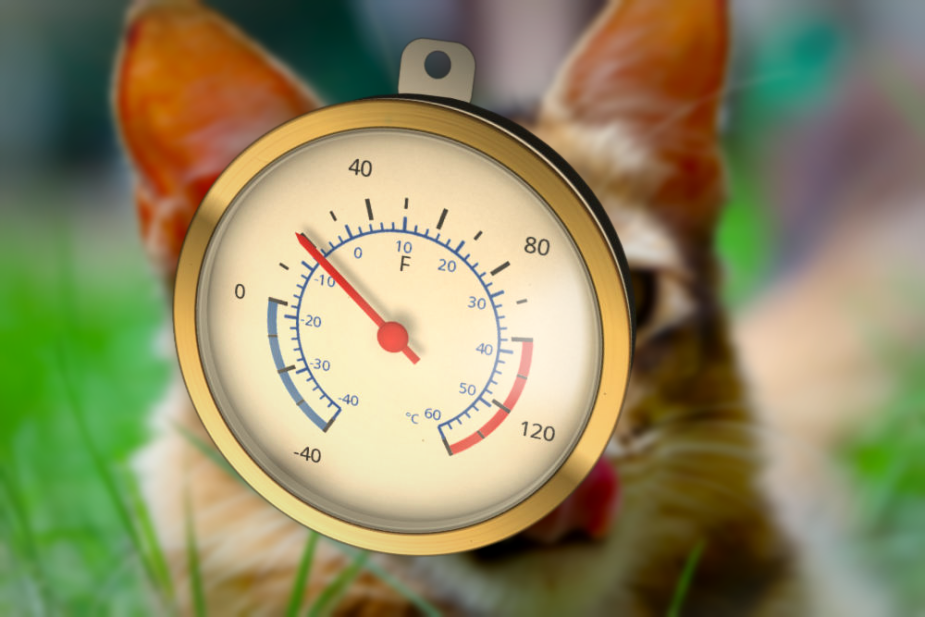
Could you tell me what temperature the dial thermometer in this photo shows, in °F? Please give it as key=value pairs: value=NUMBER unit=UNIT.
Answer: value=20 unit=°F
